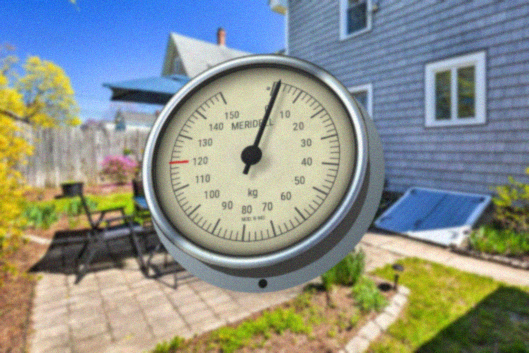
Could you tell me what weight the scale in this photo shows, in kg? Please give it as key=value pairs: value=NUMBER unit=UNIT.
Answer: value=2 unit=kg
